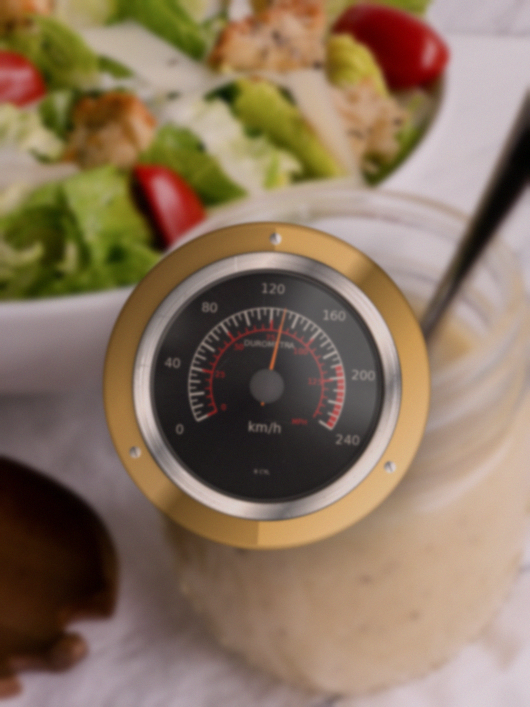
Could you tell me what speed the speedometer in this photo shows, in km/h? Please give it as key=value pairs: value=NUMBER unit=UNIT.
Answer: value=130 unit=km/h
